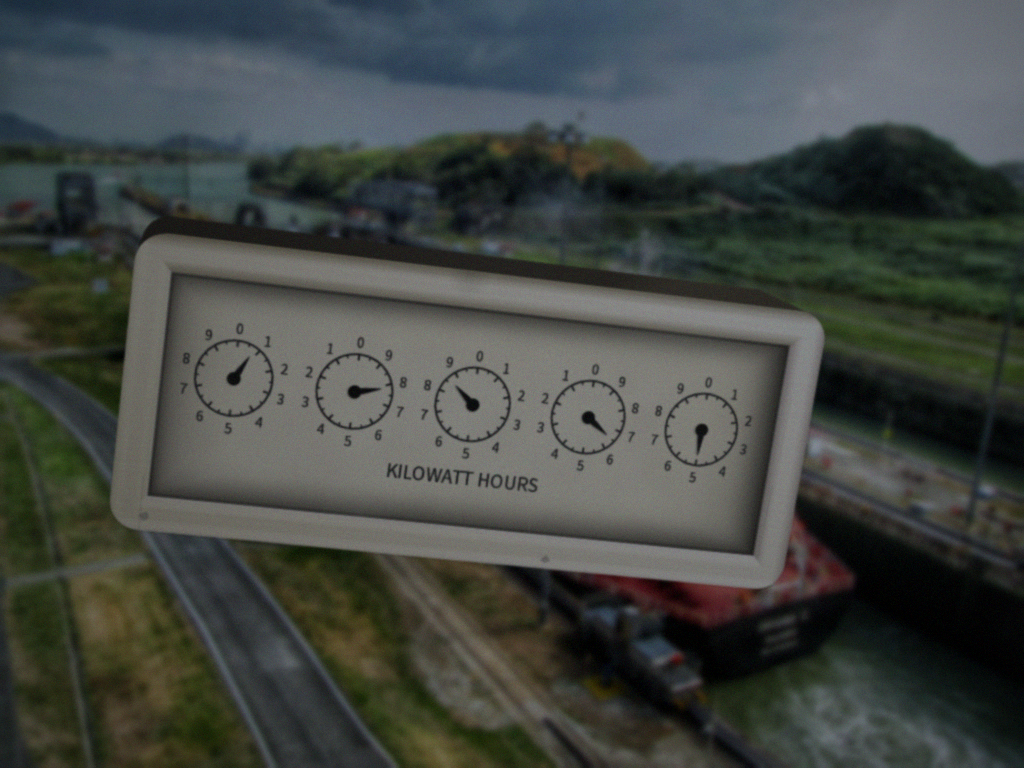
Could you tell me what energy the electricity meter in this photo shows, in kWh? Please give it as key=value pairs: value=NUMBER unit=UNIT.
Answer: value=7865 unit=kWh
